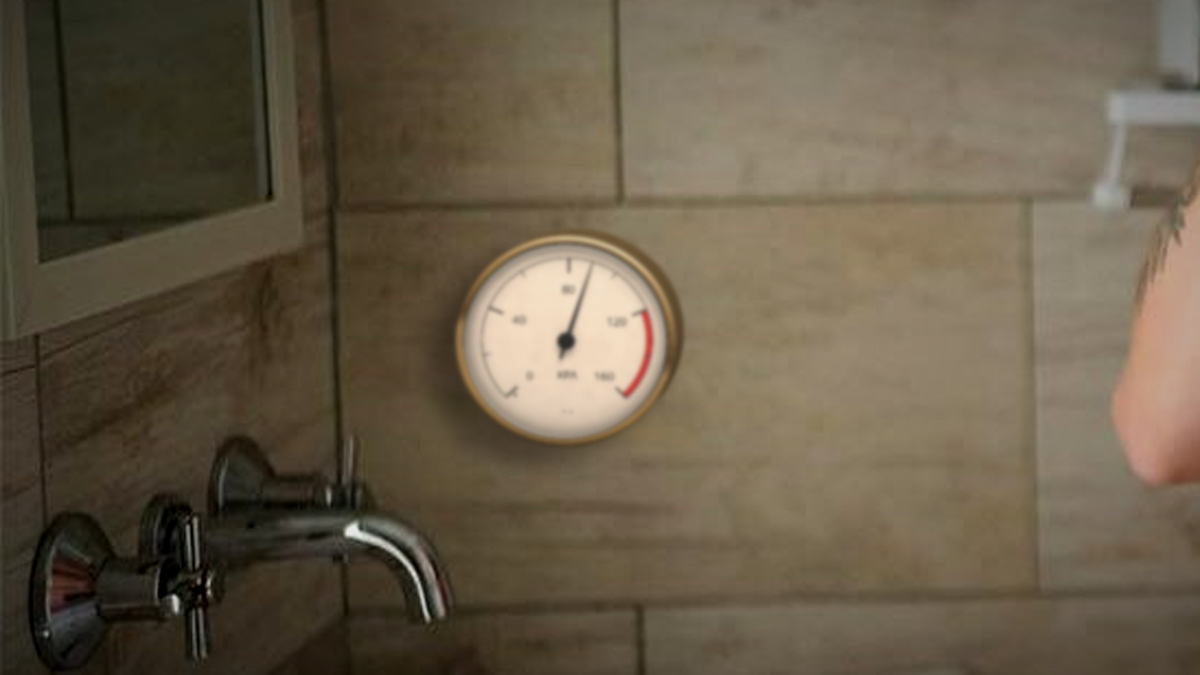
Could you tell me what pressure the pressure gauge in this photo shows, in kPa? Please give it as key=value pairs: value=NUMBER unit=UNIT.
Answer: value=90 unit=kPa
